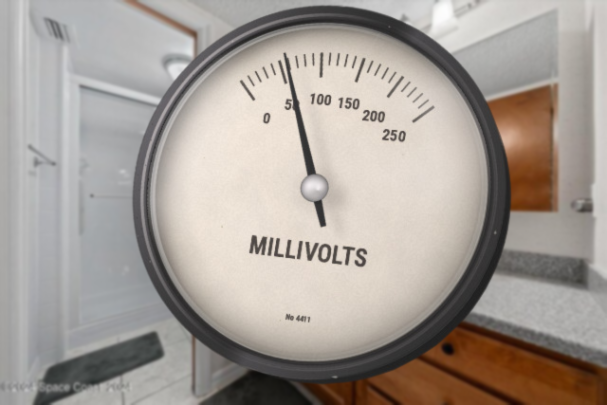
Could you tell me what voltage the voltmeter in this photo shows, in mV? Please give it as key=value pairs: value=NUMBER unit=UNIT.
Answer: value=60 unit=mV
